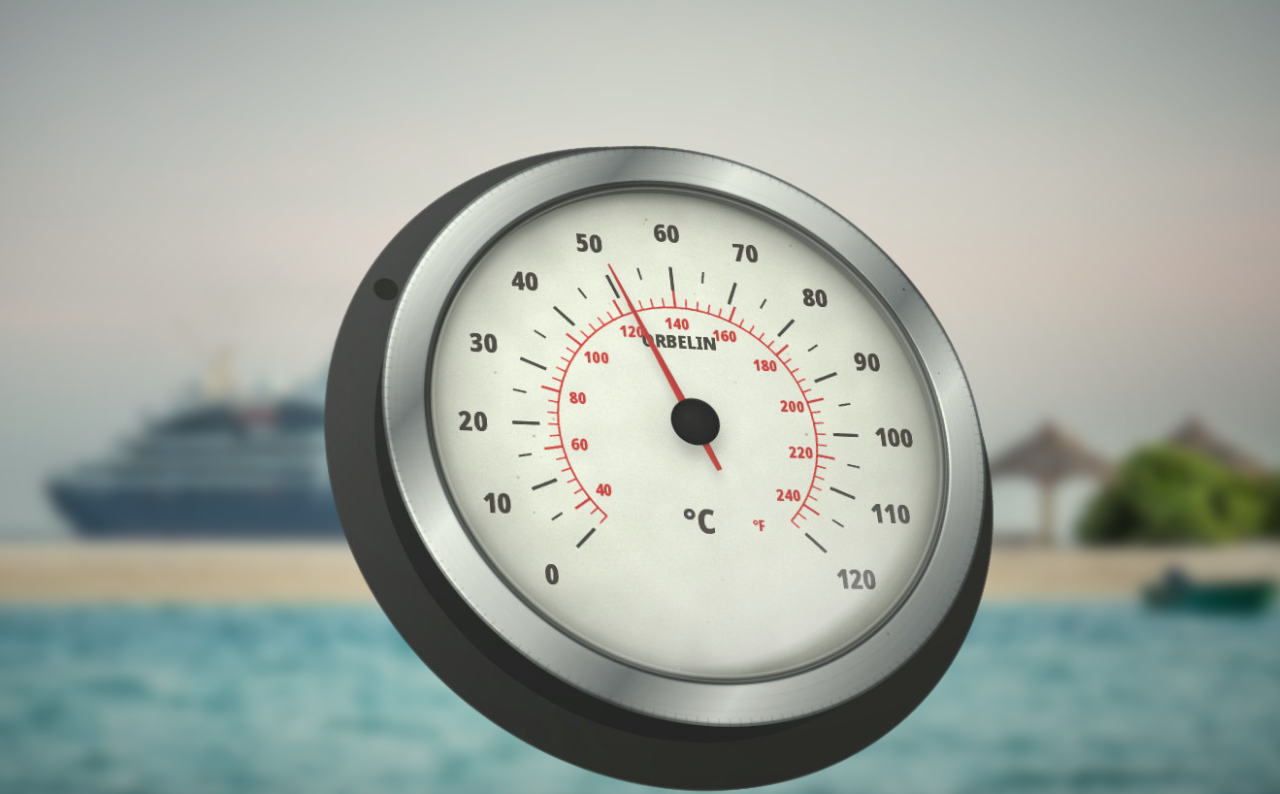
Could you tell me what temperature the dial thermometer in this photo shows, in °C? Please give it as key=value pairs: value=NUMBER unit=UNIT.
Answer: value=50 unit=°C
